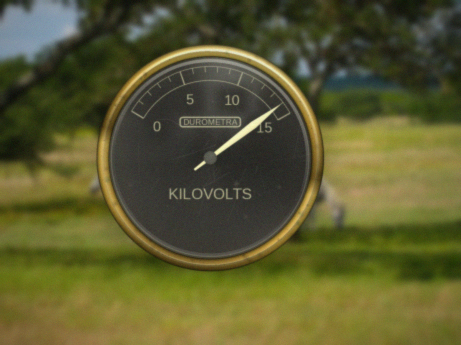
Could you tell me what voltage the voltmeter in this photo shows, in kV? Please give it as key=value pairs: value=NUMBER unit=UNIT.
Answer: value=14 unit=kV
